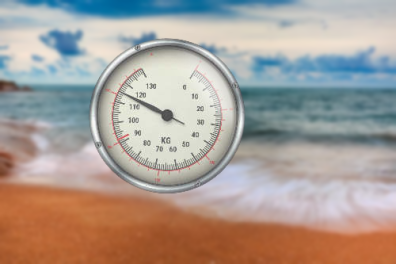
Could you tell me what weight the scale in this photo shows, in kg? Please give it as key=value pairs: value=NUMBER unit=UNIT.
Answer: value=115 unit=kg
